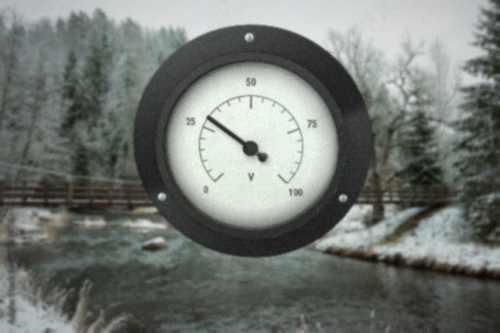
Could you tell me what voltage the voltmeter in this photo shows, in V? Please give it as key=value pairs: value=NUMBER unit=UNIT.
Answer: value=30 unit=V
